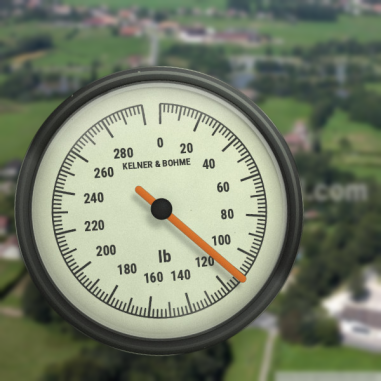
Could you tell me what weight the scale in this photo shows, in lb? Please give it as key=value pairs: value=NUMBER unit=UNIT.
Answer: value=112 unit=lb
